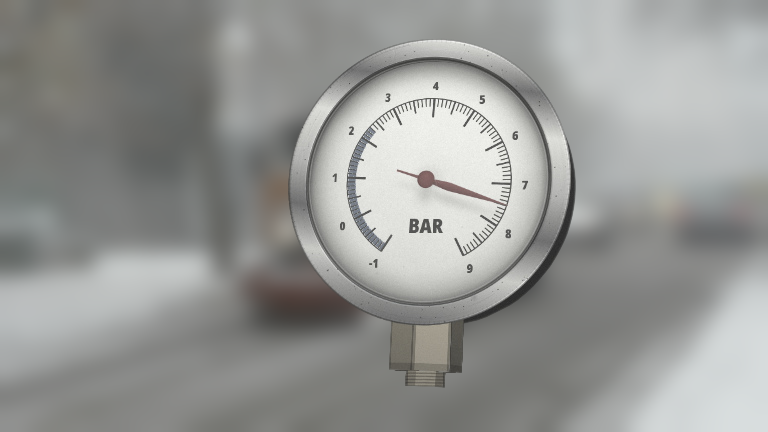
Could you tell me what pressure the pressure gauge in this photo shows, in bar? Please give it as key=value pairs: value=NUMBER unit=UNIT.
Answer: value=7.5 unit=bar
